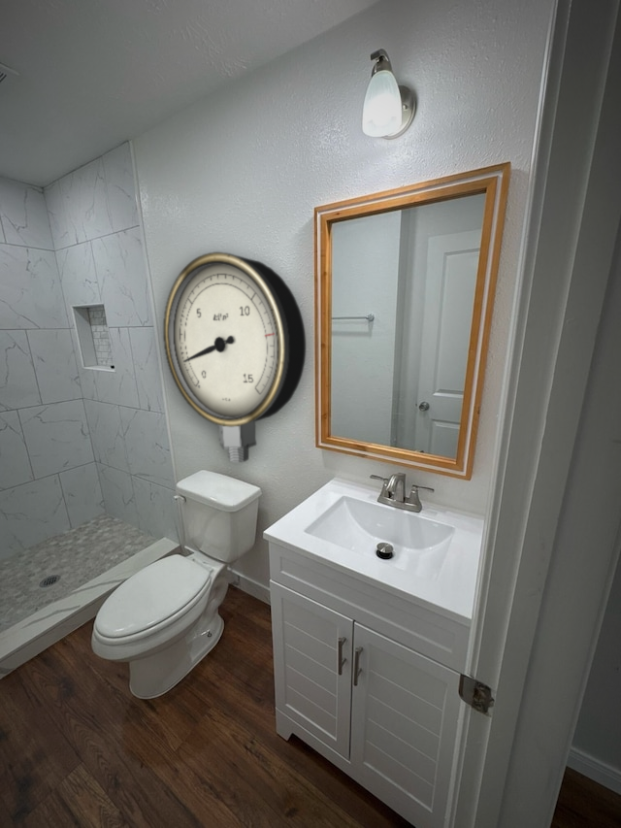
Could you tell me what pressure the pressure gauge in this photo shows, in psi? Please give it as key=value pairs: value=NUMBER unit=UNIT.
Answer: value=1.5 unit=psi
